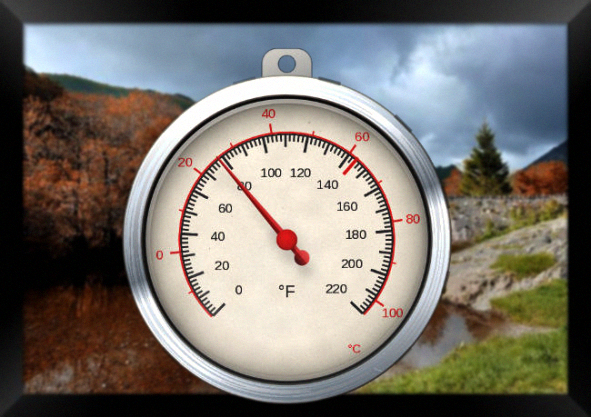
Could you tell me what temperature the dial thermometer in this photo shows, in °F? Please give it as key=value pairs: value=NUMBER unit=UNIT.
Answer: value=78 unit=°F
